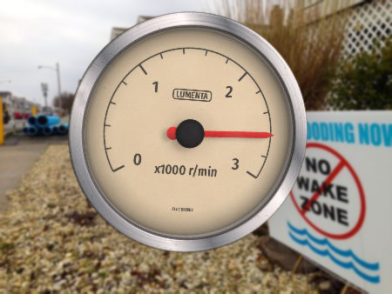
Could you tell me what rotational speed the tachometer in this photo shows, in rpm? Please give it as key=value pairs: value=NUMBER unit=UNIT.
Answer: value=2600 unit=rpm
